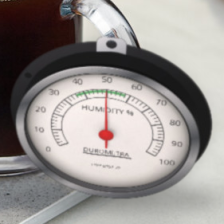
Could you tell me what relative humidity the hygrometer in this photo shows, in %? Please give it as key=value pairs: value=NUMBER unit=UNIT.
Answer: value=50 unit=%
